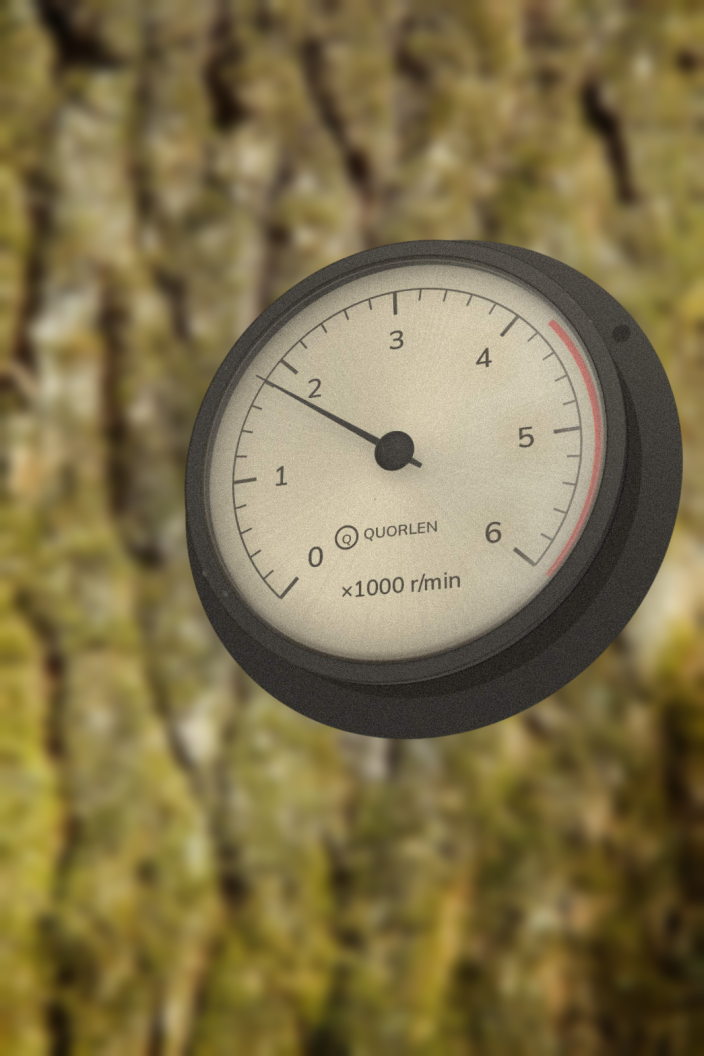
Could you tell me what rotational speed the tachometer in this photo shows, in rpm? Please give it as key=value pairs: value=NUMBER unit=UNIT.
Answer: value=1800 unit=rpm
